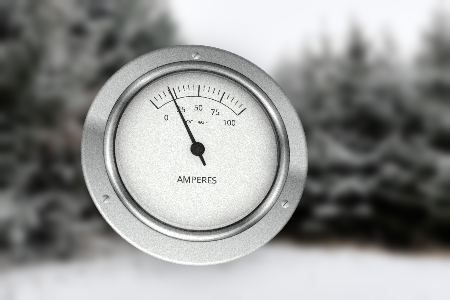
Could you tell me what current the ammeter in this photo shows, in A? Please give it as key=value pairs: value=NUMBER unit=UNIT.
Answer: value=20 unit=A
